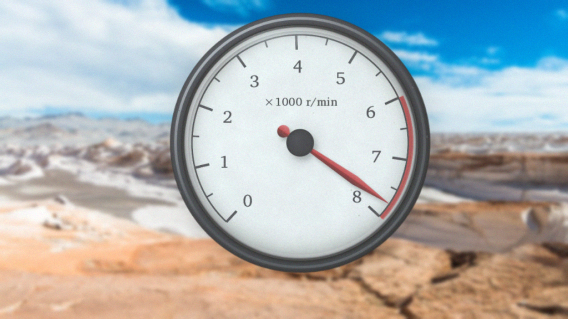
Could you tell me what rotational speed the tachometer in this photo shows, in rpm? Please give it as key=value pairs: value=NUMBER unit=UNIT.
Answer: value=7750 unit=rpm
